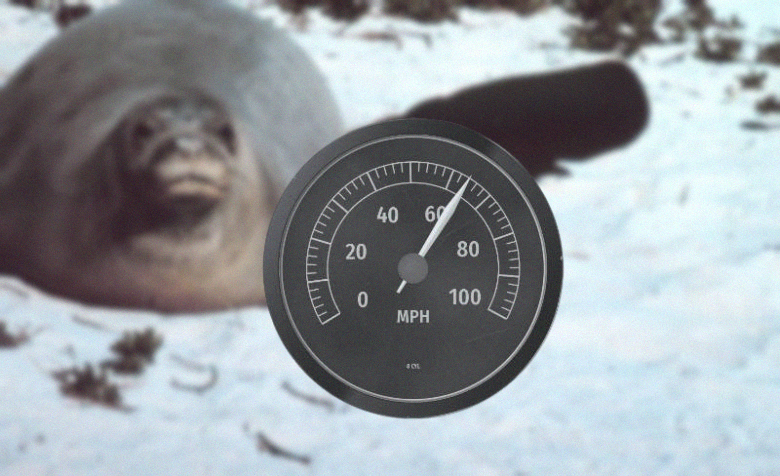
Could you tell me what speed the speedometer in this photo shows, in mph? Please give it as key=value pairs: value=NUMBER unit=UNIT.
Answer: value=64 unit=mph
